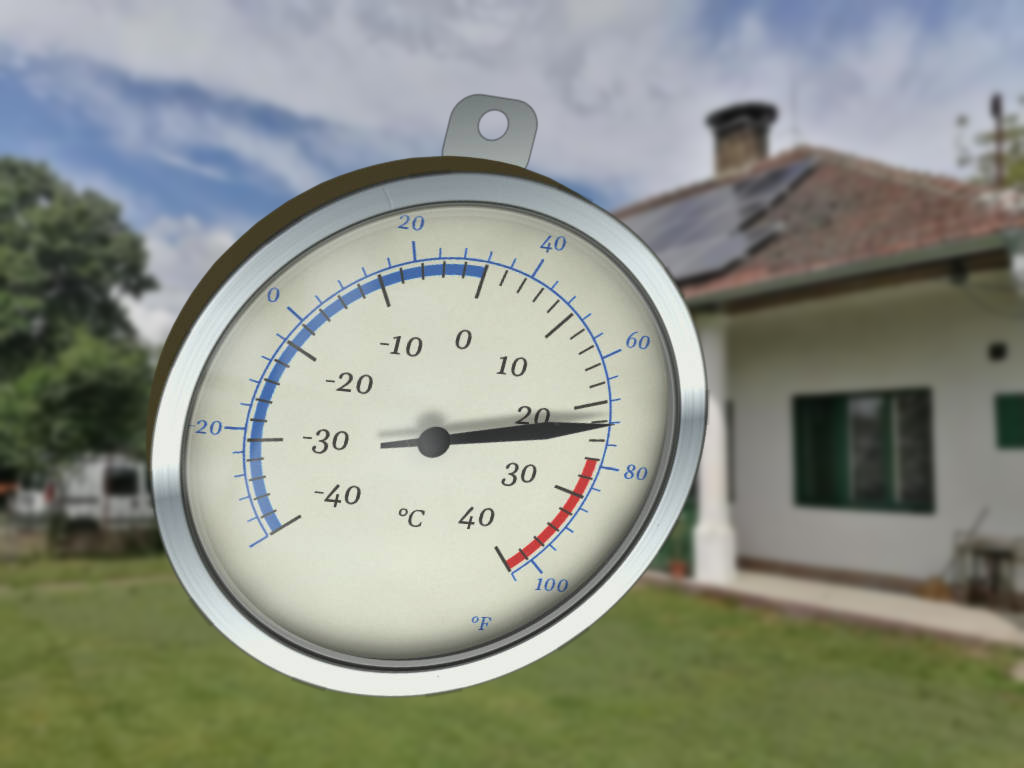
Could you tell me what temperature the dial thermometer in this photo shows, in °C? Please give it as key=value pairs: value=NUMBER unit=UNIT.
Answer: value=22 unit=°C
